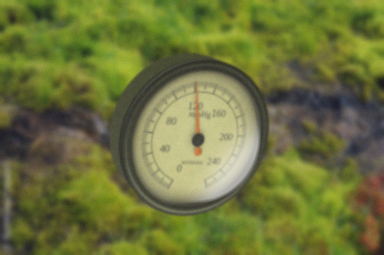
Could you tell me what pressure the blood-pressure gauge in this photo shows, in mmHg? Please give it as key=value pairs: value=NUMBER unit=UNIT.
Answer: value=120 unit=mmHg
